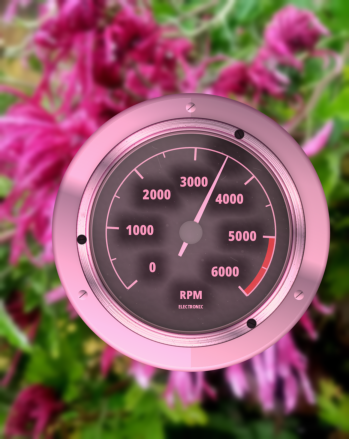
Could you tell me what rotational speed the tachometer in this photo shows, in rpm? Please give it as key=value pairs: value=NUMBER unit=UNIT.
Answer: value=3500 unit=rpm
